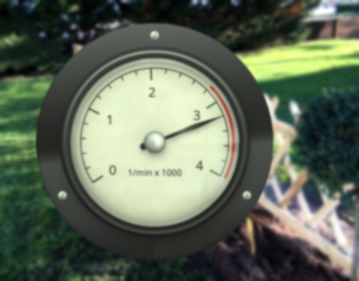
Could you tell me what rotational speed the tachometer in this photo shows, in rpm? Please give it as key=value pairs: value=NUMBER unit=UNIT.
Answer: value=3200 unit=rpm
